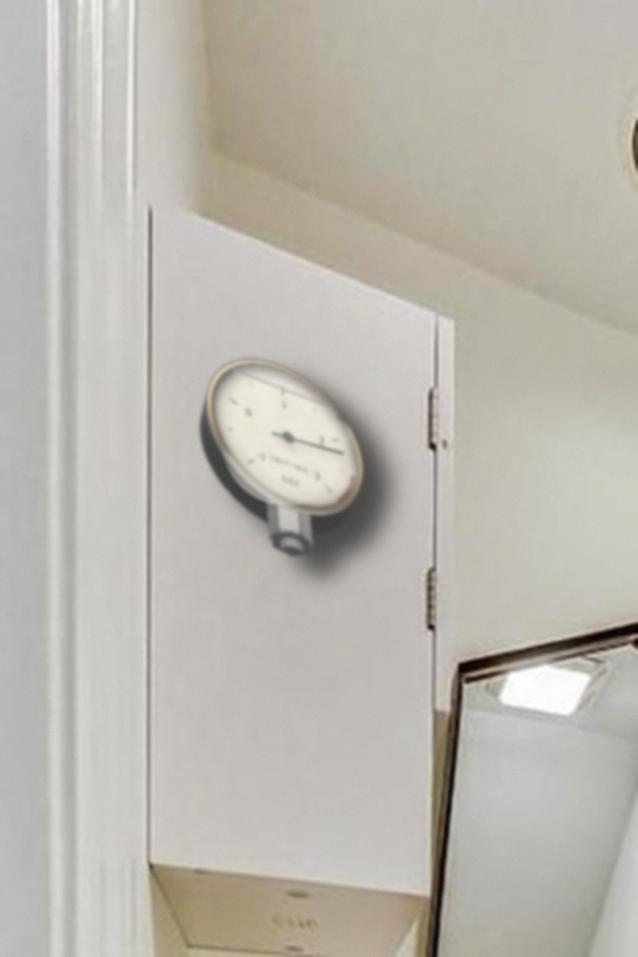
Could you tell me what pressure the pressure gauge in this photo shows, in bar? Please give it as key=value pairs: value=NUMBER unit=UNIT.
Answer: value=2.25 unit=bar
